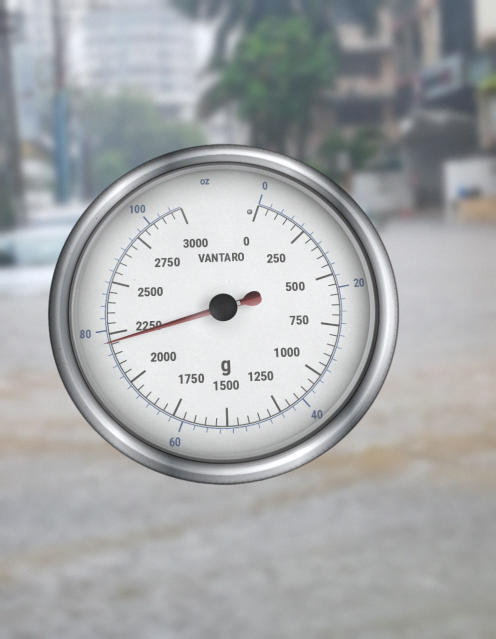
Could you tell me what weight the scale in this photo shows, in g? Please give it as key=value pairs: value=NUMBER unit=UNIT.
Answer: value=2200 unit=g
